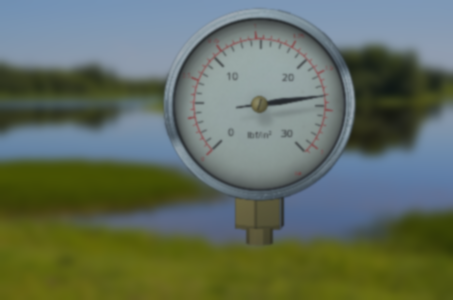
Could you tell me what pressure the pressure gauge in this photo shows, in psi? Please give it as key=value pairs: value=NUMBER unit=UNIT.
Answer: value=24 unit=psi
